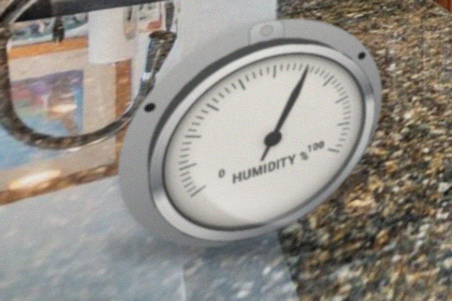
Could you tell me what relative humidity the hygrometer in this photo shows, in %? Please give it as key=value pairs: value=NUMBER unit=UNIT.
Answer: value=60 unit=%
